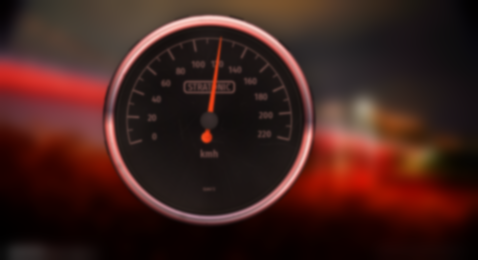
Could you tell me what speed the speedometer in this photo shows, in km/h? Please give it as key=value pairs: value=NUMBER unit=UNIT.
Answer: value=120 unit=km/h
